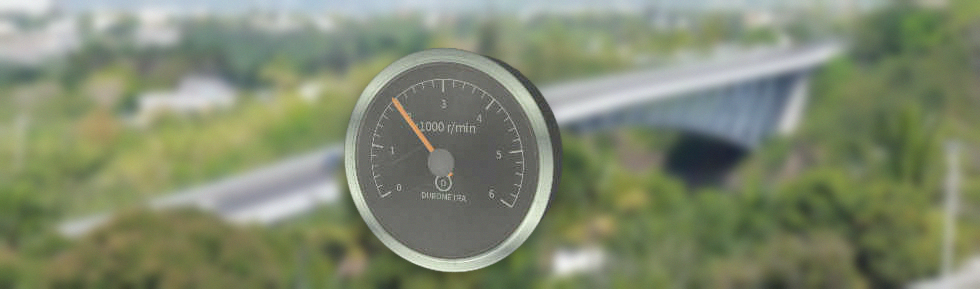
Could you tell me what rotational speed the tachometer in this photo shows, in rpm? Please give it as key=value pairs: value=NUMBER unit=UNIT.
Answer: value=2000 unit=rpm
